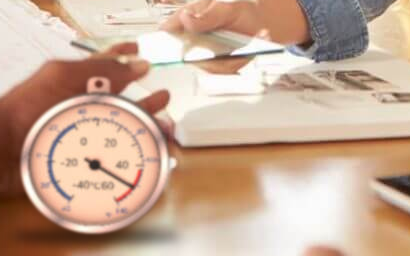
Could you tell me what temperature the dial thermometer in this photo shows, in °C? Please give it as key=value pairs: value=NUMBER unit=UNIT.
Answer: value=50 unit=°C
